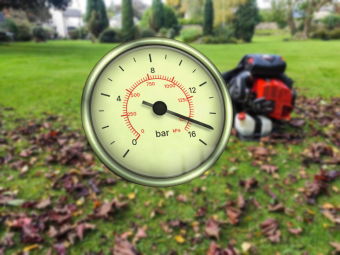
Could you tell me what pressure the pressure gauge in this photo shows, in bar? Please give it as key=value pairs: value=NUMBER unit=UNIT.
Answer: value=15 unit=bar
